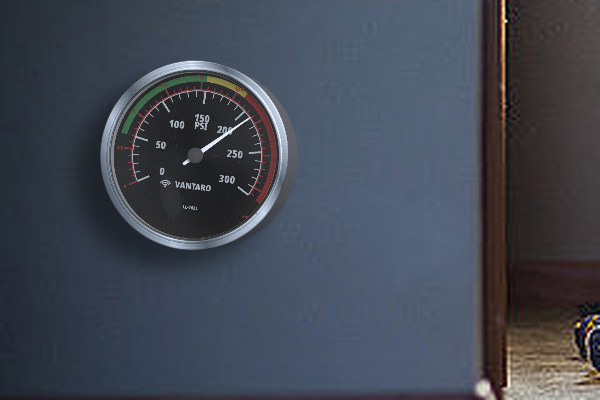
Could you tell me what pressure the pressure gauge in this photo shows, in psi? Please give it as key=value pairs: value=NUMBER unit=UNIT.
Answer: value=210 unit=psi
